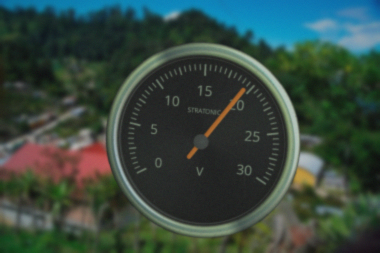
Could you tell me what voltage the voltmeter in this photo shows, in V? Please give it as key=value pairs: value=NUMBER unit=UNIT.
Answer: value=19.5 unit=V
